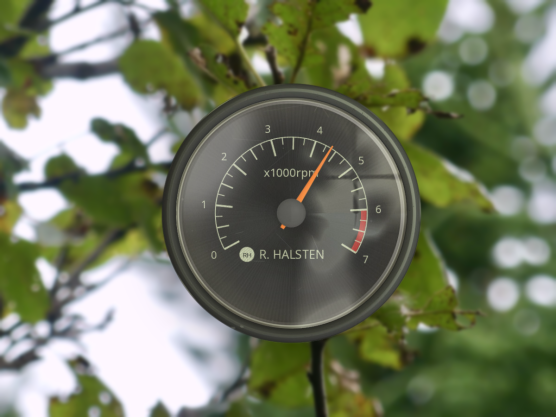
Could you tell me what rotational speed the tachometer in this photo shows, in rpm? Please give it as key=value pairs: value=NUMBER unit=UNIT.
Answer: value=4375 unit=rpm
